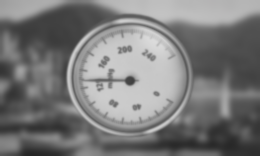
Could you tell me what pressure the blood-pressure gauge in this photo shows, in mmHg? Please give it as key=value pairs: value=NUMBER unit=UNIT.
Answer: value=130 unit=mmHg
